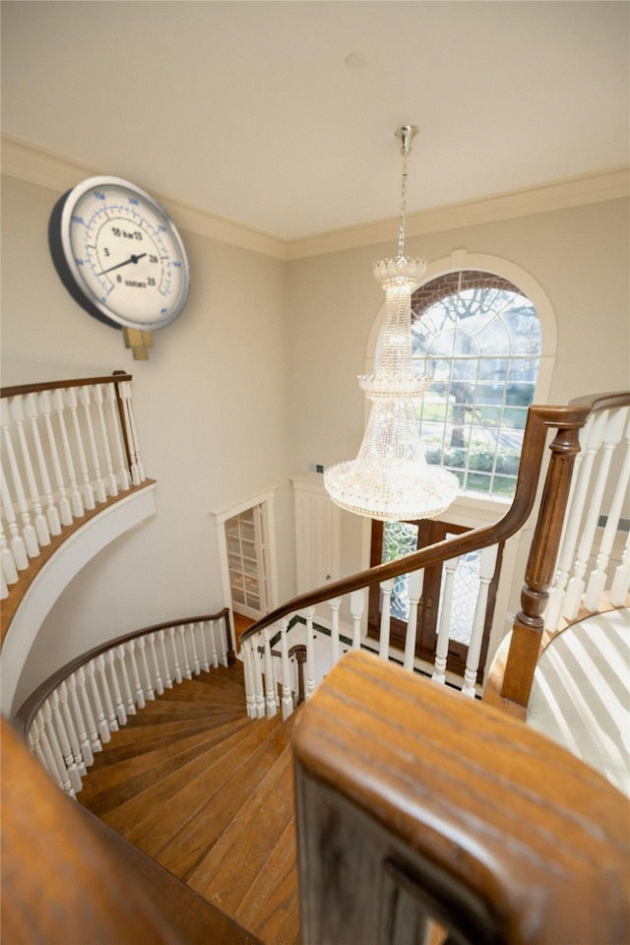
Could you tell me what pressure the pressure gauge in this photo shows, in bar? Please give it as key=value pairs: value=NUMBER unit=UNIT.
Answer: value=2 unit=bar
